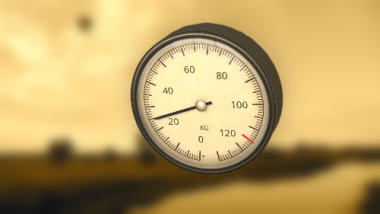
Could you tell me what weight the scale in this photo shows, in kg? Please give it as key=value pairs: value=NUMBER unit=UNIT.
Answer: value=25 unit=kg
